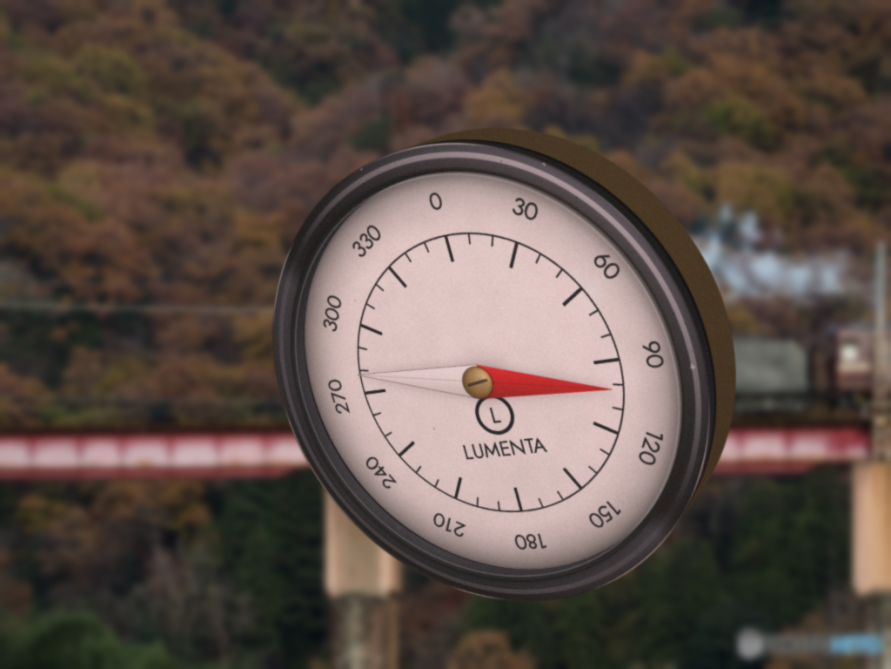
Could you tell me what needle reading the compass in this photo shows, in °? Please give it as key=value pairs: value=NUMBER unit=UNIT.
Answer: value=100 unit=°
